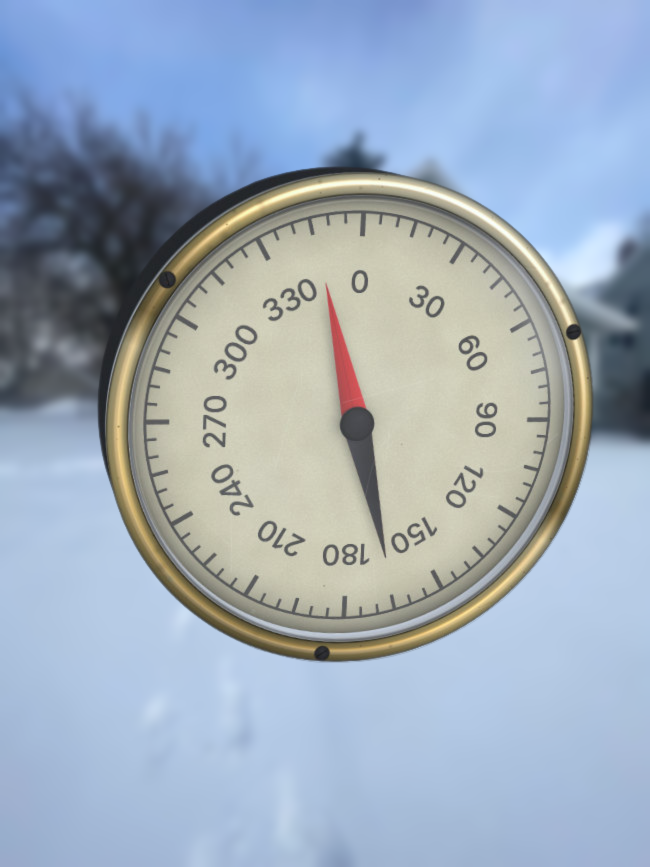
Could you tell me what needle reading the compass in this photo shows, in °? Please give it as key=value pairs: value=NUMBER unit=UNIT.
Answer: value=345 unit=°
